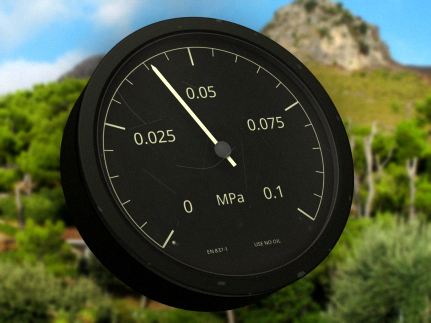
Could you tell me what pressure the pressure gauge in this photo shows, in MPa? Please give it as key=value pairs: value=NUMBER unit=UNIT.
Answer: value=0.04 unit=MPa
